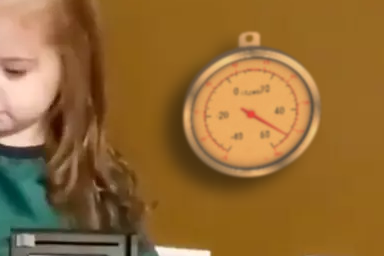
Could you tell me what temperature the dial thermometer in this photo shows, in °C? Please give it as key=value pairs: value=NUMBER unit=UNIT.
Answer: value=52 unit=°C
